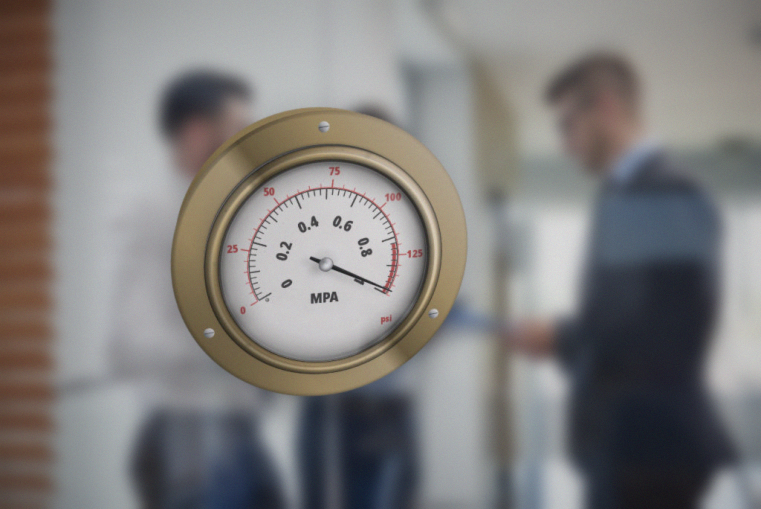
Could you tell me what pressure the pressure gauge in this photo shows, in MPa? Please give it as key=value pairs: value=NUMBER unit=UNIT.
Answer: value=0.98 unit=MPa
